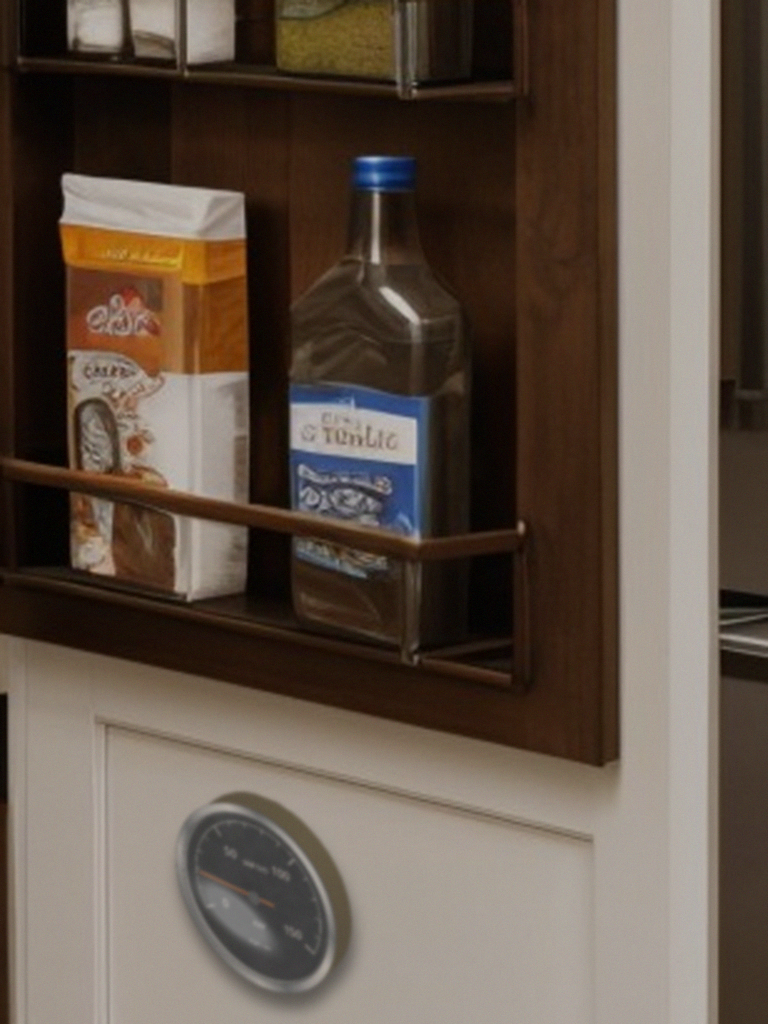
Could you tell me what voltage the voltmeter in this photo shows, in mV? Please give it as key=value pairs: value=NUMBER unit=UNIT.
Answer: value=20 unit=mV
